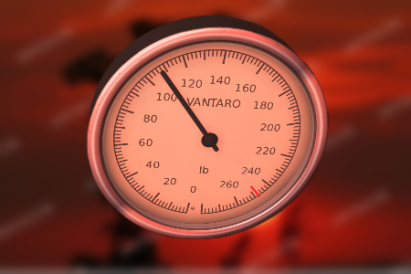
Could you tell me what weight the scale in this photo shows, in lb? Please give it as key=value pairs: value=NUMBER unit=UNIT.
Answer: value=108 unit=lb
